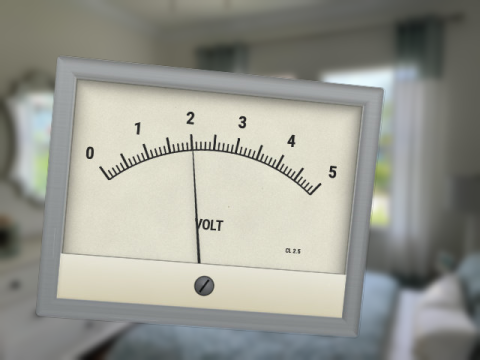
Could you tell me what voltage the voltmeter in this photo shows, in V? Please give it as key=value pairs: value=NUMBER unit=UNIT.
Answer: value=2 unit=V
